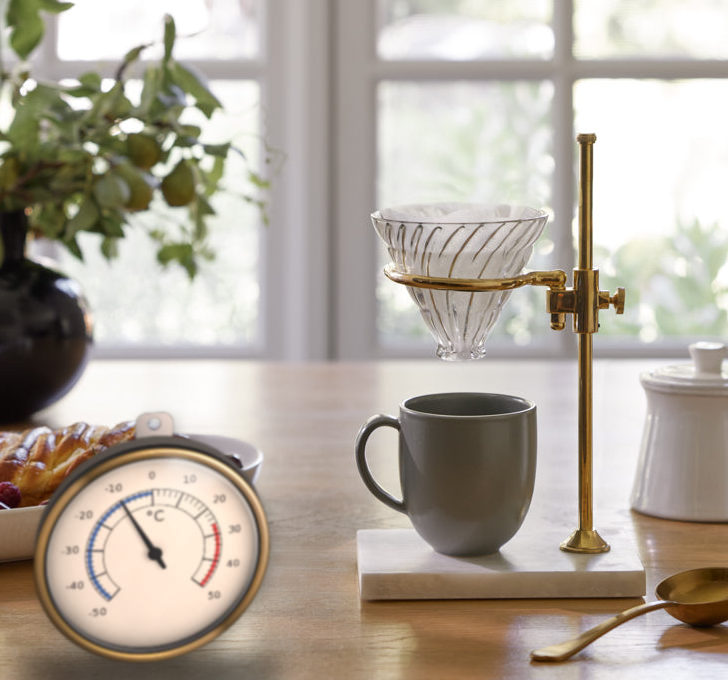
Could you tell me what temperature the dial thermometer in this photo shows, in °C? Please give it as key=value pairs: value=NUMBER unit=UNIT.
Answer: value=-10 unit=°C
